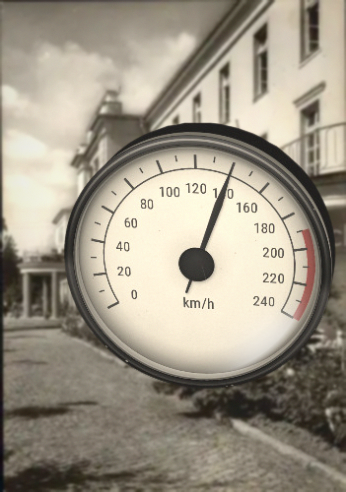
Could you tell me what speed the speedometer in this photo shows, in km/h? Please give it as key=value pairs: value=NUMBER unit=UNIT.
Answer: value=140 unit=km/h
